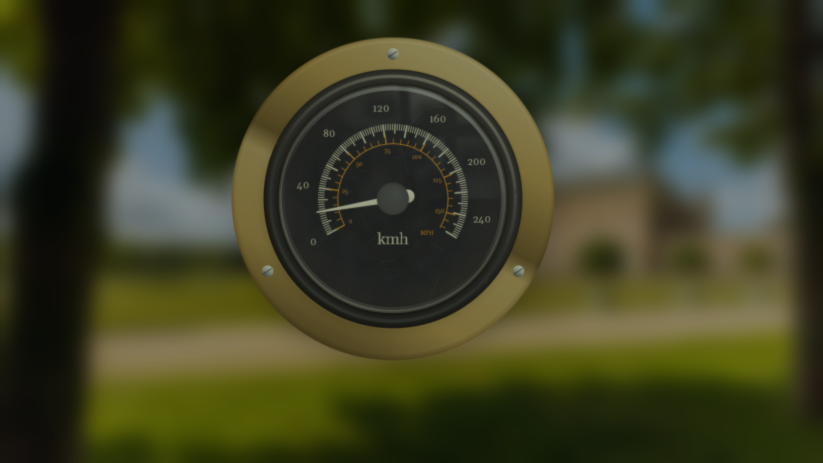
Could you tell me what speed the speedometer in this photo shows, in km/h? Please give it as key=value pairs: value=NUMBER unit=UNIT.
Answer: value=20 unit=km/h
